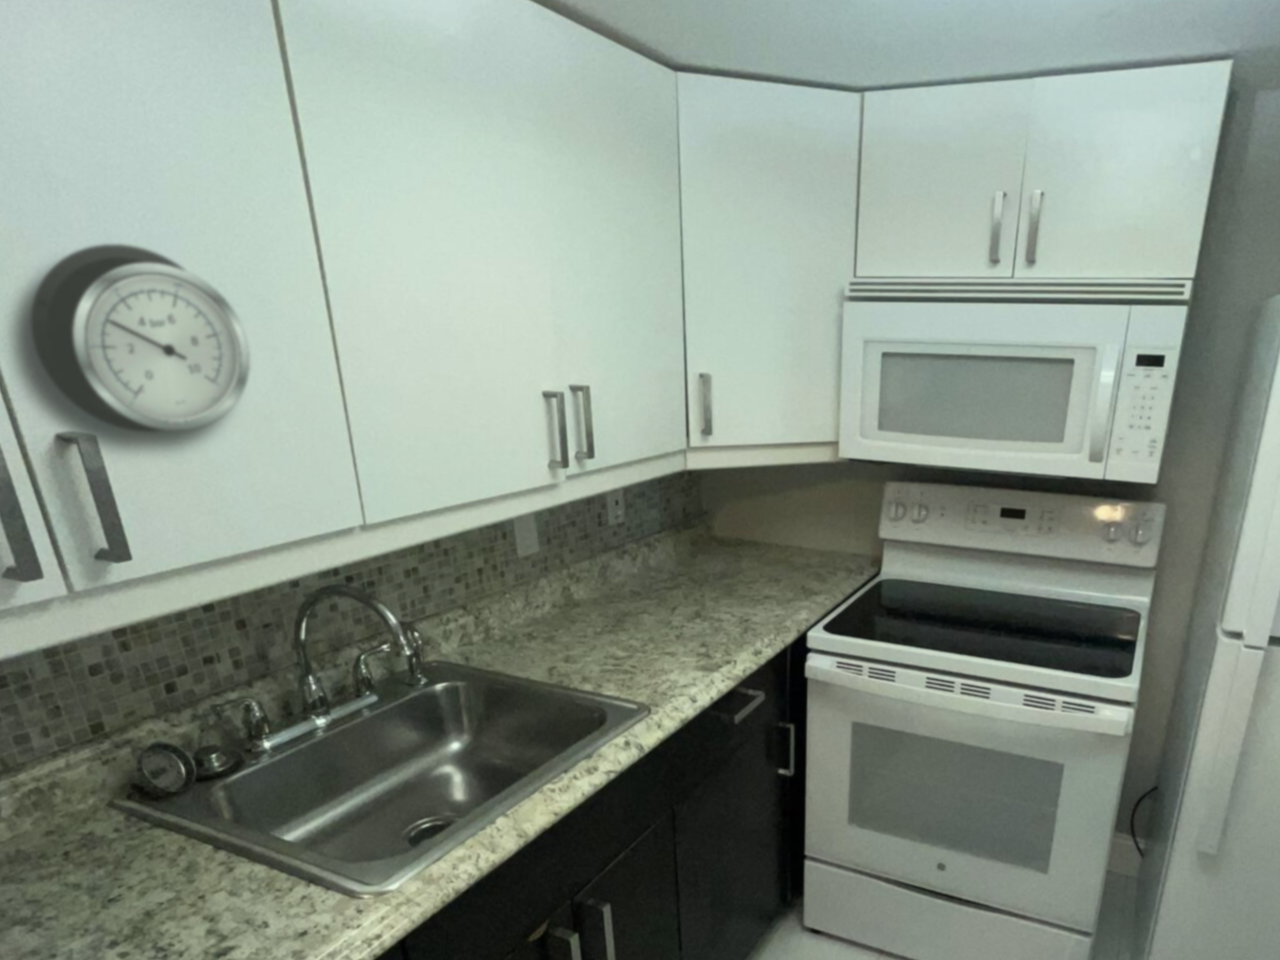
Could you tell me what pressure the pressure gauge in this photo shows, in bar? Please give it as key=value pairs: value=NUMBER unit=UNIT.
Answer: value=3 unit=bar
